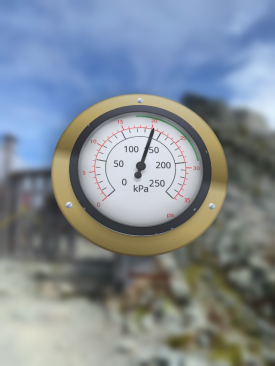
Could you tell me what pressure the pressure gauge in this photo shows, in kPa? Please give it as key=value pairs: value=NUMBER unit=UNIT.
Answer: value=140 unit=kPa
